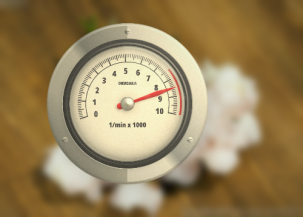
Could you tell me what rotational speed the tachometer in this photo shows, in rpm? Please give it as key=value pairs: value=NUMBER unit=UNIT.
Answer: value=8500 unit=rpm
